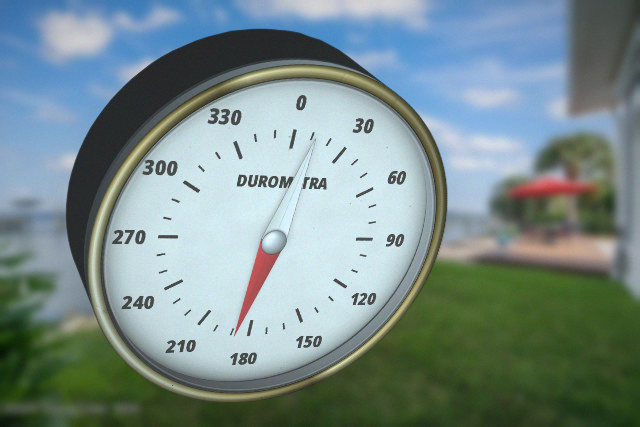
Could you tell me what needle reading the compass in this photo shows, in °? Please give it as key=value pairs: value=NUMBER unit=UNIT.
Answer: value=190 unit=°
